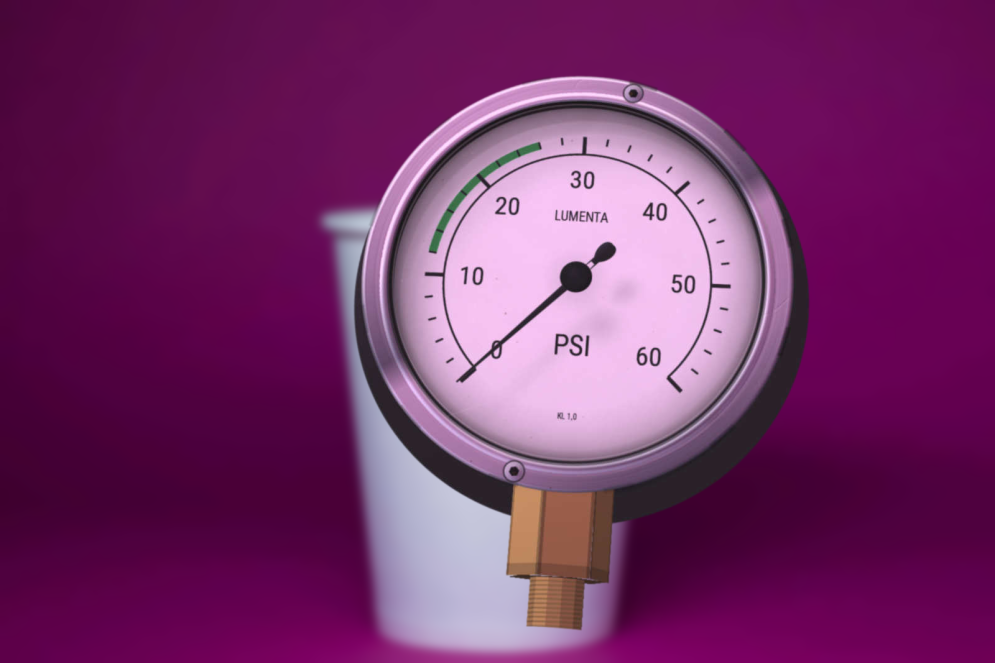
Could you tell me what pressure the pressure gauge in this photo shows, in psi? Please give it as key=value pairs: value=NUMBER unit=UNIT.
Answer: value=0 unit=psi
